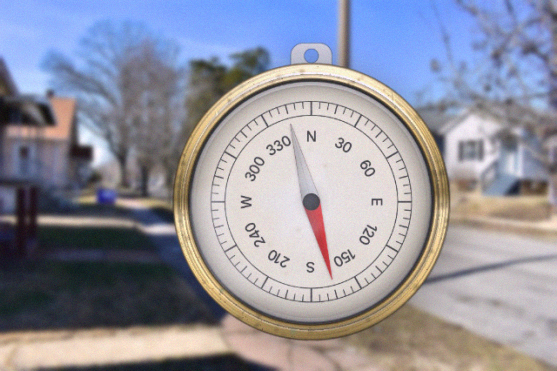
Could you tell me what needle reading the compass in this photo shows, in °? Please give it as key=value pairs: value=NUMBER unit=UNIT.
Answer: value=165 unit=°
